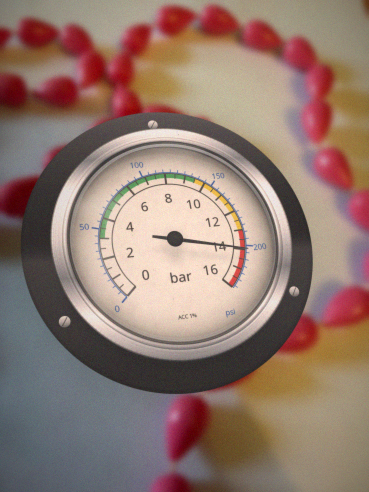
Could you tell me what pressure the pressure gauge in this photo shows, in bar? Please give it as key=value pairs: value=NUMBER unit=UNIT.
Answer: value=14 unit=bar
